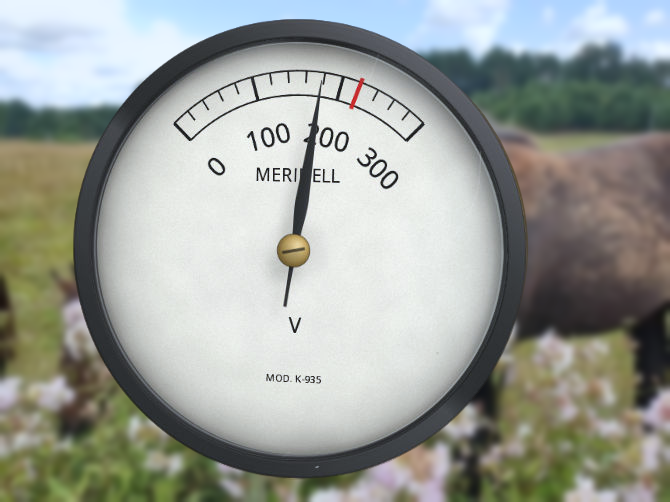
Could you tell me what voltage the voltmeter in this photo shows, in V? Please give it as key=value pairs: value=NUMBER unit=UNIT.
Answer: value=180 unit=V
